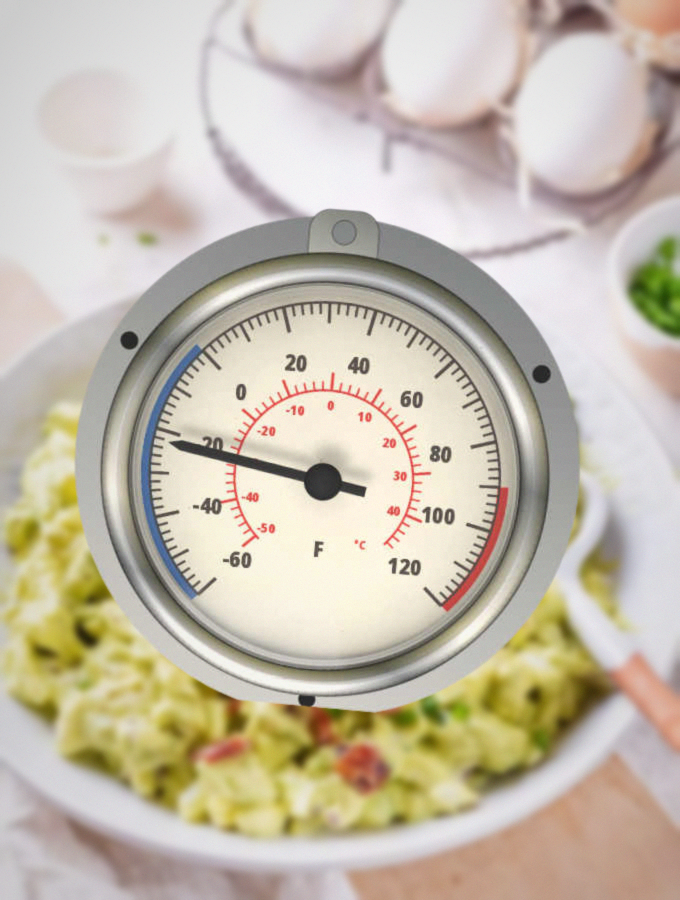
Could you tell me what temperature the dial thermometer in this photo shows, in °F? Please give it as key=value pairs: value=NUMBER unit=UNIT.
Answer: value=-22 unit=°F
